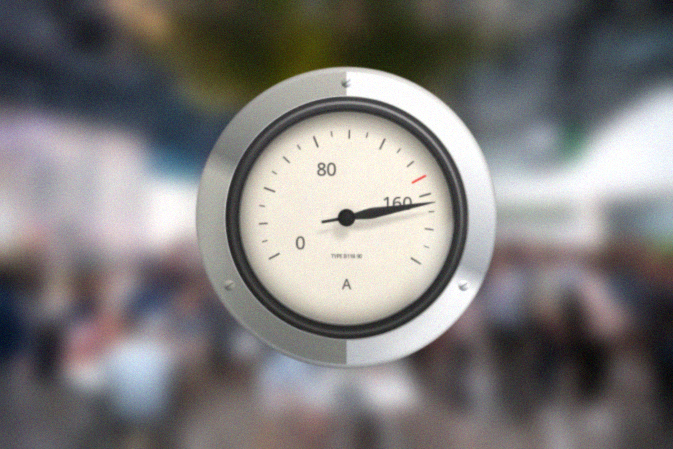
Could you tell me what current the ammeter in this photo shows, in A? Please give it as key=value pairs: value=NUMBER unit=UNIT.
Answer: value=165 unit=A
